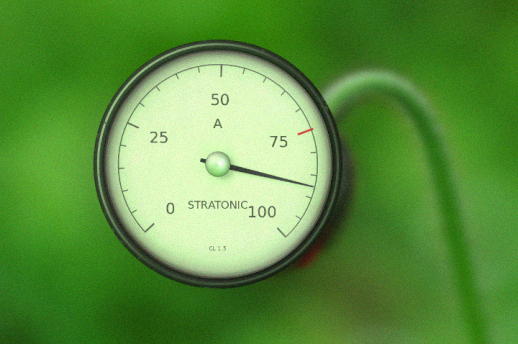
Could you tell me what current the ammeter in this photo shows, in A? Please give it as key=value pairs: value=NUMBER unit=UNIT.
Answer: value=87.5 unit=A
